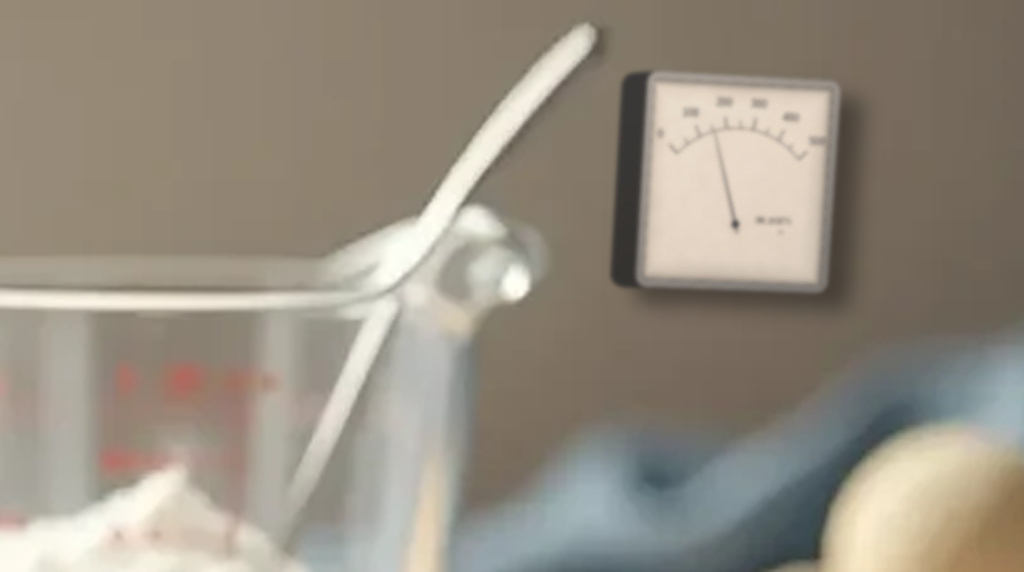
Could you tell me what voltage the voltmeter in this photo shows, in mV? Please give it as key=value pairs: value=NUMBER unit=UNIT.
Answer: value=150 unit=mV
